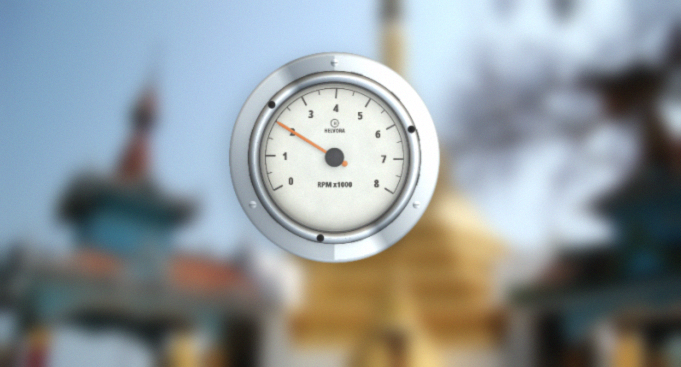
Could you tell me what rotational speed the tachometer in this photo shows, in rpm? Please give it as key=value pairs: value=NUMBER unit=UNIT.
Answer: value=2000 unit=rpm
